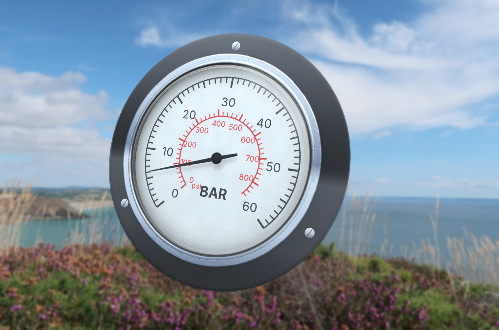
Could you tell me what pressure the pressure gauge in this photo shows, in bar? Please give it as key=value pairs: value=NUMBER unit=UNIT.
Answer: value=6 unit=bar
